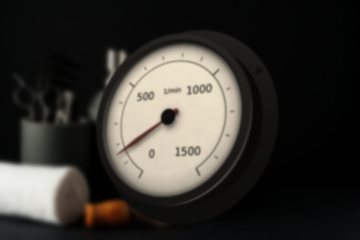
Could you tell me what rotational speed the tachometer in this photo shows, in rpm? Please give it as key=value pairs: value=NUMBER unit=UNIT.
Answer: value=150 unit=rpm
